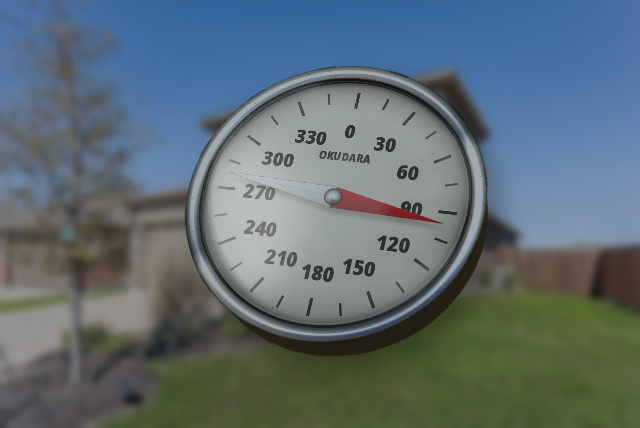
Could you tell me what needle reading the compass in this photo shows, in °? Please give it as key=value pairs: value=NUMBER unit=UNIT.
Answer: value=97.5 unit=°
